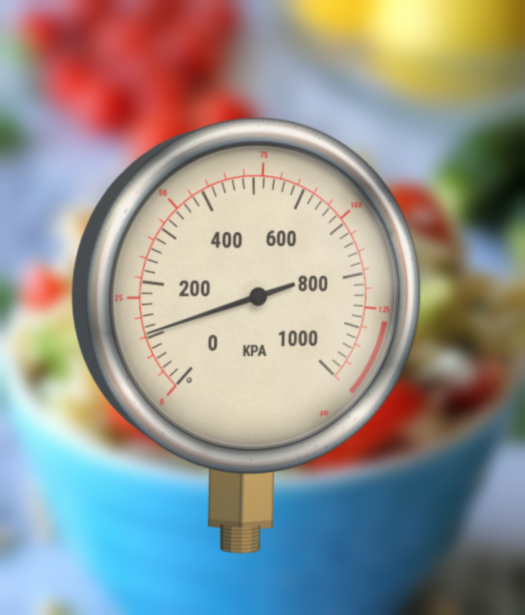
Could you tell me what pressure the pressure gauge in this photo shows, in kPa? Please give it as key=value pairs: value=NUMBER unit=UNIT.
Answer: value=110 unit=kPa
